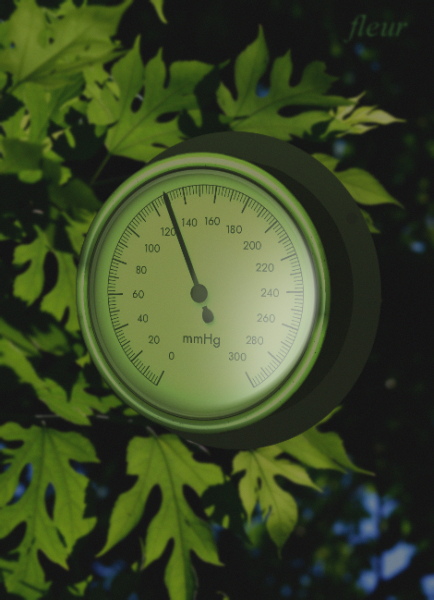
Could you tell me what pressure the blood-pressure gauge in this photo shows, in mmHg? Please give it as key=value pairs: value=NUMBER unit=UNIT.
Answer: value=130 unit=mmHg
